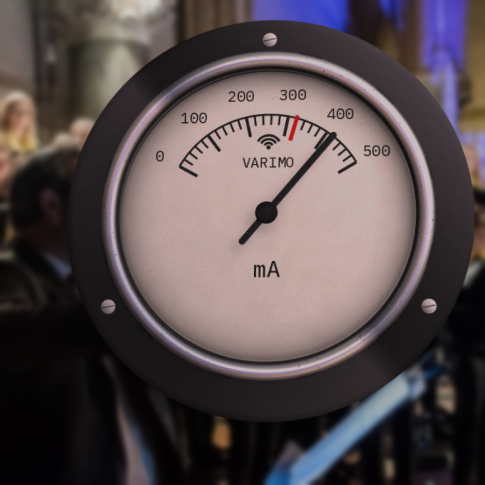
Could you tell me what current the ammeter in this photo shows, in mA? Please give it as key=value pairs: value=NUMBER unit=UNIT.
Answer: value=420 unit=mA
